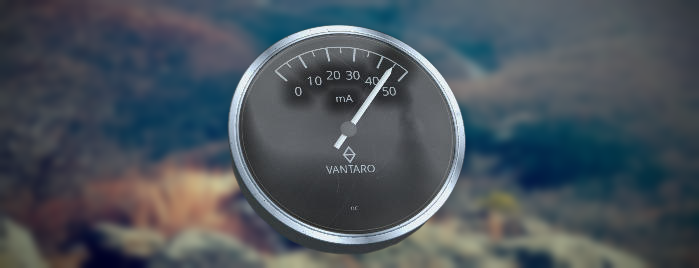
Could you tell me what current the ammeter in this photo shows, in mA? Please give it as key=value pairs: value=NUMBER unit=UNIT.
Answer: value=45 unit=mA
